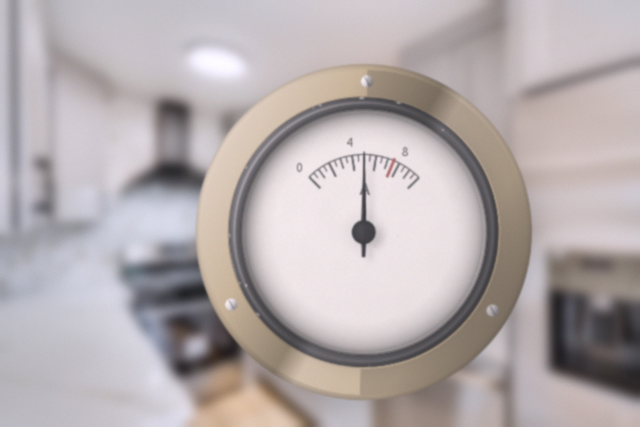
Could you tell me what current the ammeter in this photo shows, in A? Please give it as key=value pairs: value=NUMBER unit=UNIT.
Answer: value=5 unit=A
